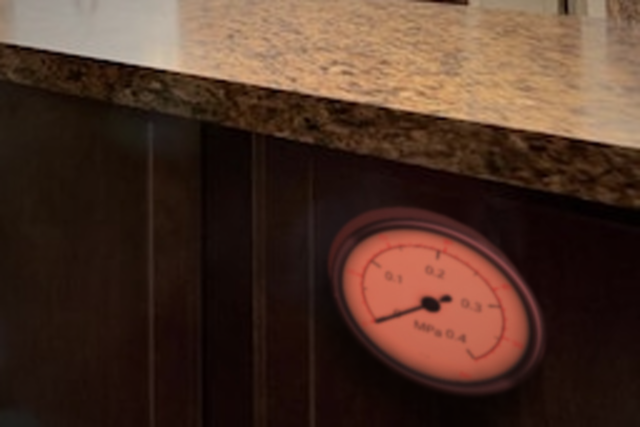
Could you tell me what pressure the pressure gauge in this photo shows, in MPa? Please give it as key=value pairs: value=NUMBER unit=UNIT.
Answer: value=0 unit=MPa
